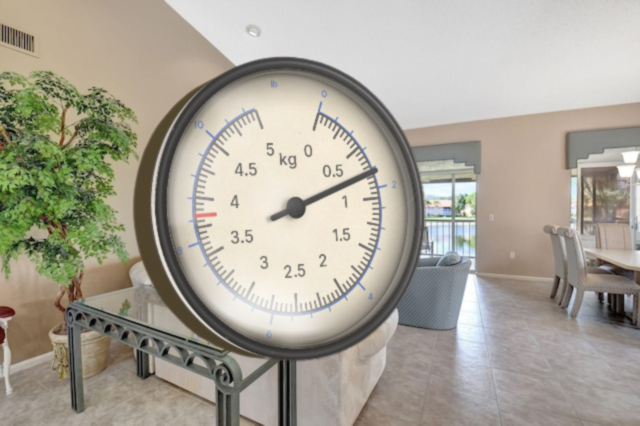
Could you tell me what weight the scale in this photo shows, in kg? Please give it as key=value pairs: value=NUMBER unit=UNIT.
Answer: value=0.75 unit=kg
